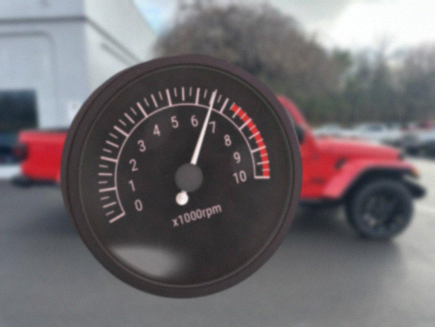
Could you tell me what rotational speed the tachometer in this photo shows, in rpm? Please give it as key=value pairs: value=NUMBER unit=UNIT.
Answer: value=6500 unit=rpm
